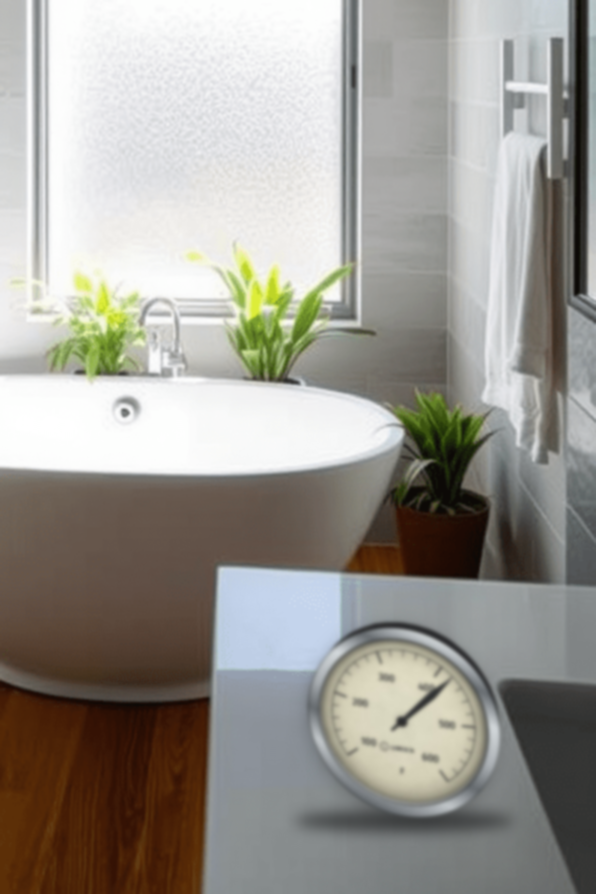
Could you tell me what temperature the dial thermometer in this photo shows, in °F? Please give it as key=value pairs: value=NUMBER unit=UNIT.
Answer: value=420 unit=°F
